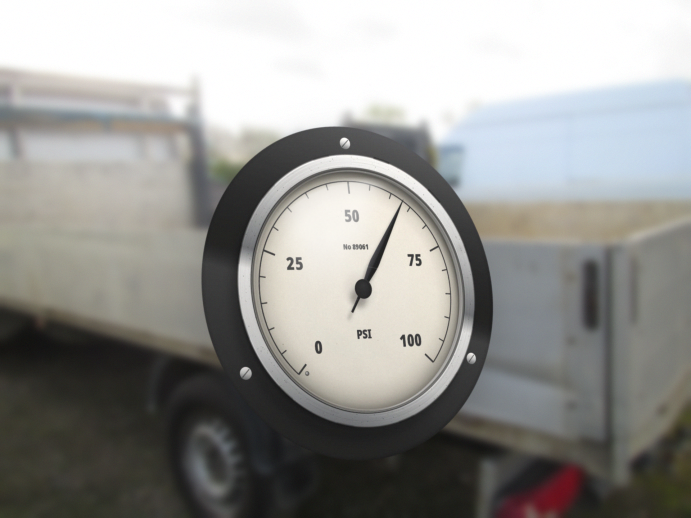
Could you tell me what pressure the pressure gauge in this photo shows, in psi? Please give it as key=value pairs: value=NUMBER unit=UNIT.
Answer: value=62.5 unit=psi
